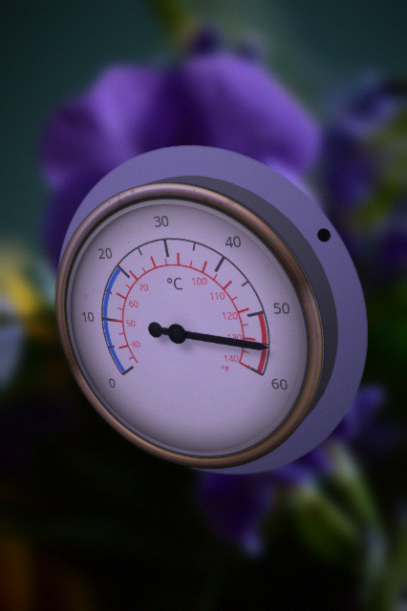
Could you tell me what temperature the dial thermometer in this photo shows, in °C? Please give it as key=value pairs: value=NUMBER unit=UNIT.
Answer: value=55 unit=°C
